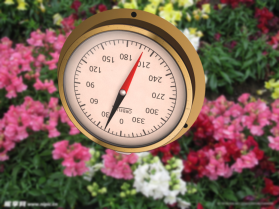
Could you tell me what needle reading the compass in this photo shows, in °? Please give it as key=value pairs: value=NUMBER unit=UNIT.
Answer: value=200 unit=°
